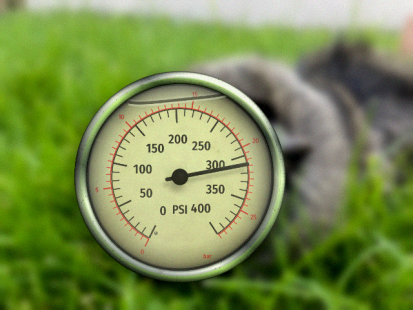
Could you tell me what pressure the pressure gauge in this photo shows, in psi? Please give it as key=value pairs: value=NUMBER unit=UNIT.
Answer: value=310 unit=psi
